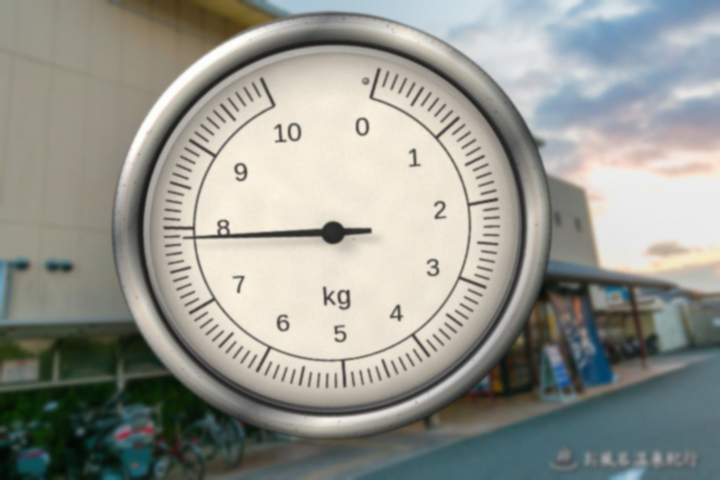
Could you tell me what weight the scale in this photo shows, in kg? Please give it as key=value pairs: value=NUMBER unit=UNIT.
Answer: value=7.9 unit=kg
